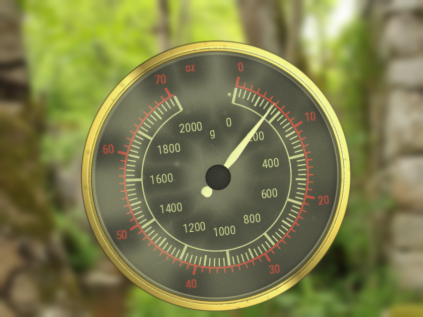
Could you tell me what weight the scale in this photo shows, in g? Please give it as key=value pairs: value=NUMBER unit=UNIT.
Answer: value=160 unit=g
